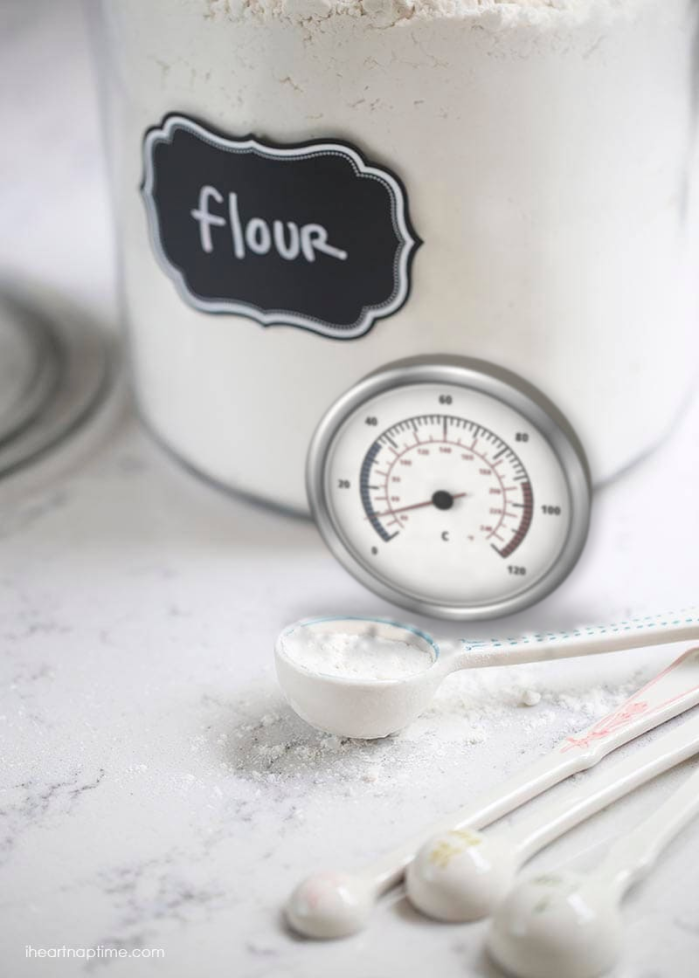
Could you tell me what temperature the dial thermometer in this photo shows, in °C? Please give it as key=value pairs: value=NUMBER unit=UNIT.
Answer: value=10 unit=°C
